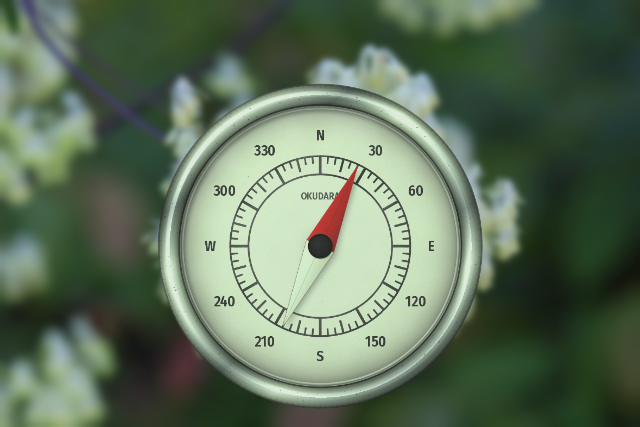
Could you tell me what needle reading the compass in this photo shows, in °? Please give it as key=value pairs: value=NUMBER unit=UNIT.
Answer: value=25 unit=°
